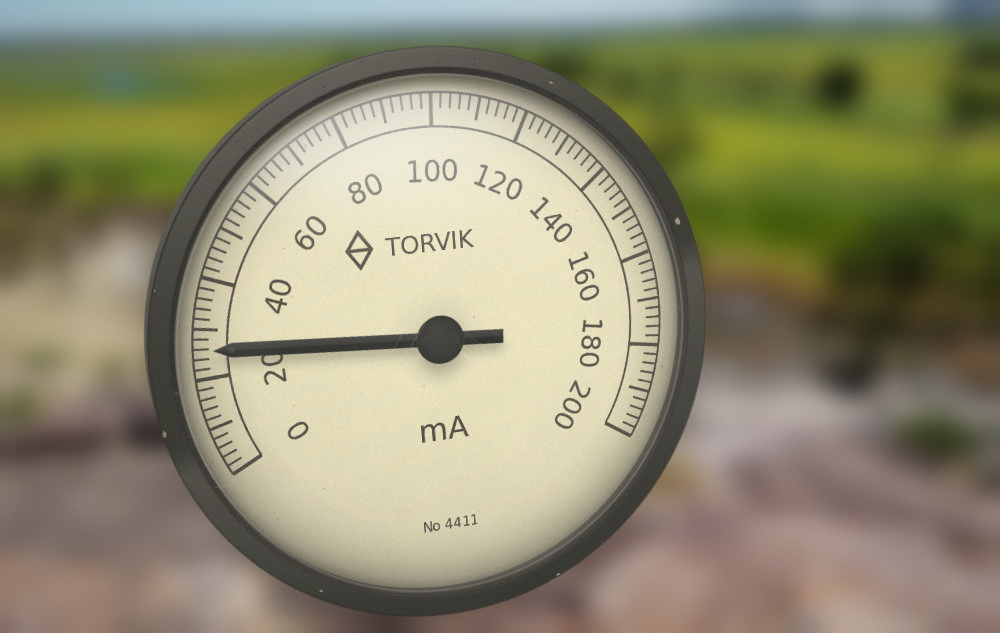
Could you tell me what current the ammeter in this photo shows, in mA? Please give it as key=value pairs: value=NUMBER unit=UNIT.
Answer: value=26 unit=mA
